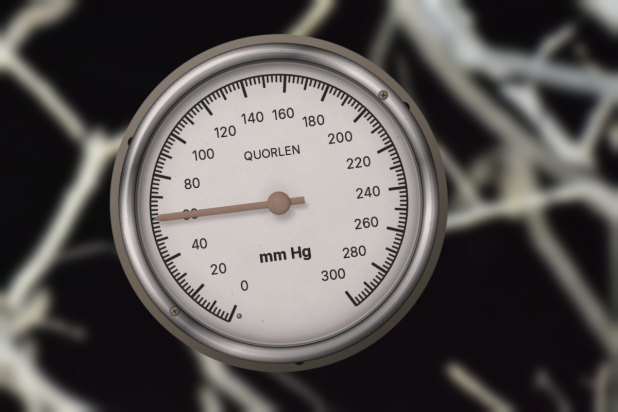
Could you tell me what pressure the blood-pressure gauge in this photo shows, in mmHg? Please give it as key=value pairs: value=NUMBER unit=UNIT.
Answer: value=60 unit=mmHg
